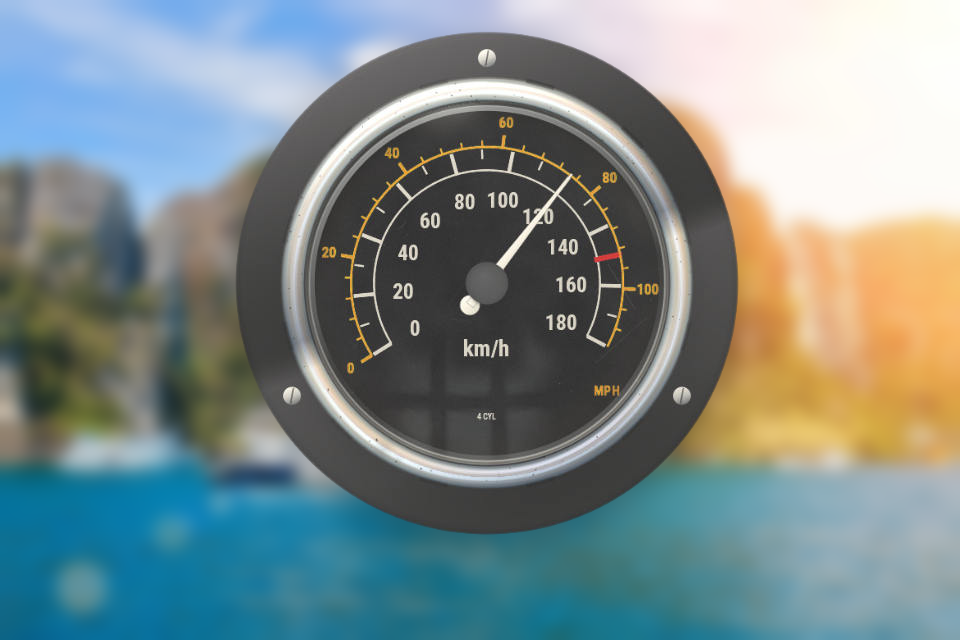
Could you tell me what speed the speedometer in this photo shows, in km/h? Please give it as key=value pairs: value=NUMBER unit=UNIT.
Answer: value=120 unit=km/h
